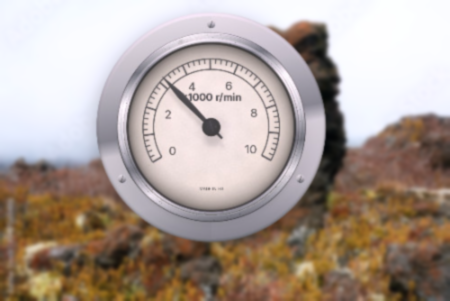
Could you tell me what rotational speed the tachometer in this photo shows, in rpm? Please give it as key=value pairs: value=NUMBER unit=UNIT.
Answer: value=3200 unit=rpm
